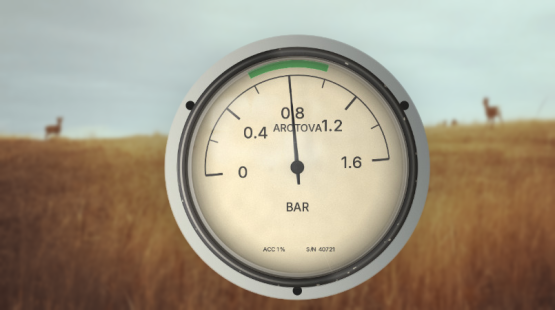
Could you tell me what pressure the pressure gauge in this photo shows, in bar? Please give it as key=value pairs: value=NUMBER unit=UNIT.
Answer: value=0.8 unit=bar
